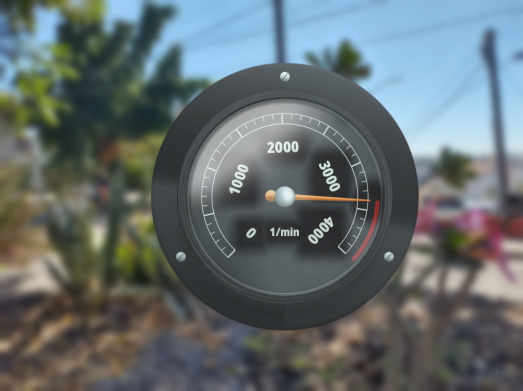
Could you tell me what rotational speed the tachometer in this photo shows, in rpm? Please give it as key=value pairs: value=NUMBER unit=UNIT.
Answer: value=3400 unit=rpm
